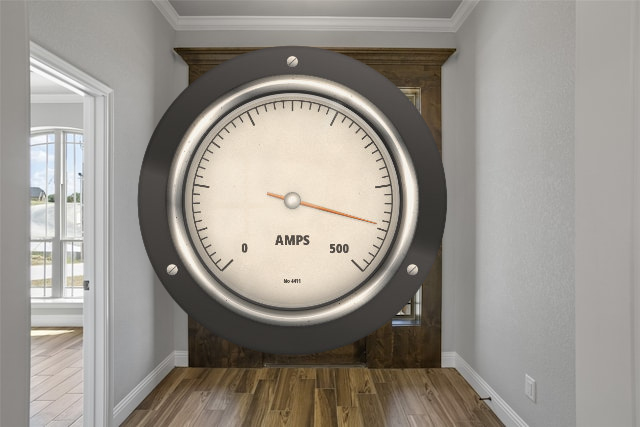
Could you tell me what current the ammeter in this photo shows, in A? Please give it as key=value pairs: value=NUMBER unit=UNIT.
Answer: value=445 unit=A
